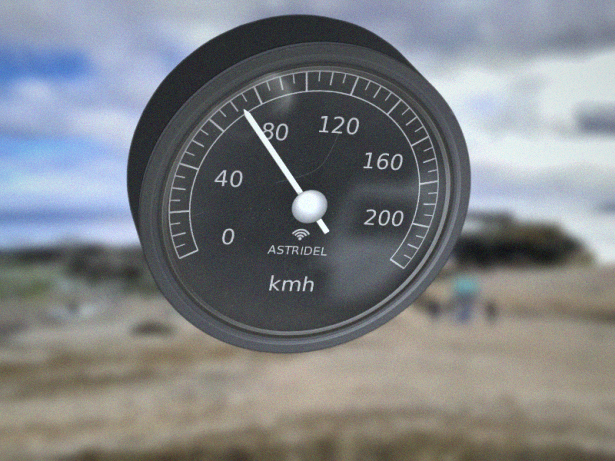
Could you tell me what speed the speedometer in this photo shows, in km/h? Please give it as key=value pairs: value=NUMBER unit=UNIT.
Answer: value=72.5 unit=km/h
